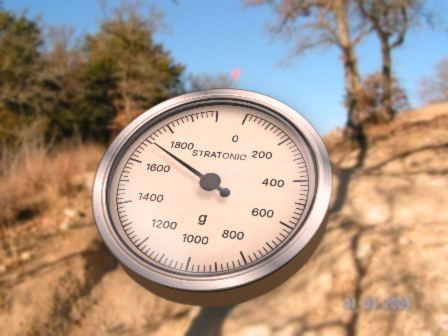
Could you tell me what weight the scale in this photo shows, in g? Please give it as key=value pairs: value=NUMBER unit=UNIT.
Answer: value=1700 unit=g
